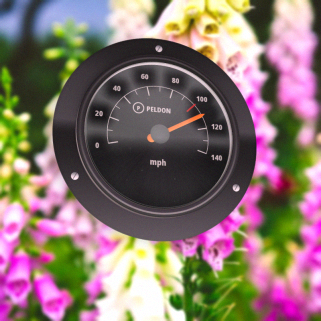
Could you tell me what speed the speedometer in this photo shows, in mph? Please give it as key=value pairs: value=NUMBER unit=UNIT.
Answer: value=110 unit=mph
